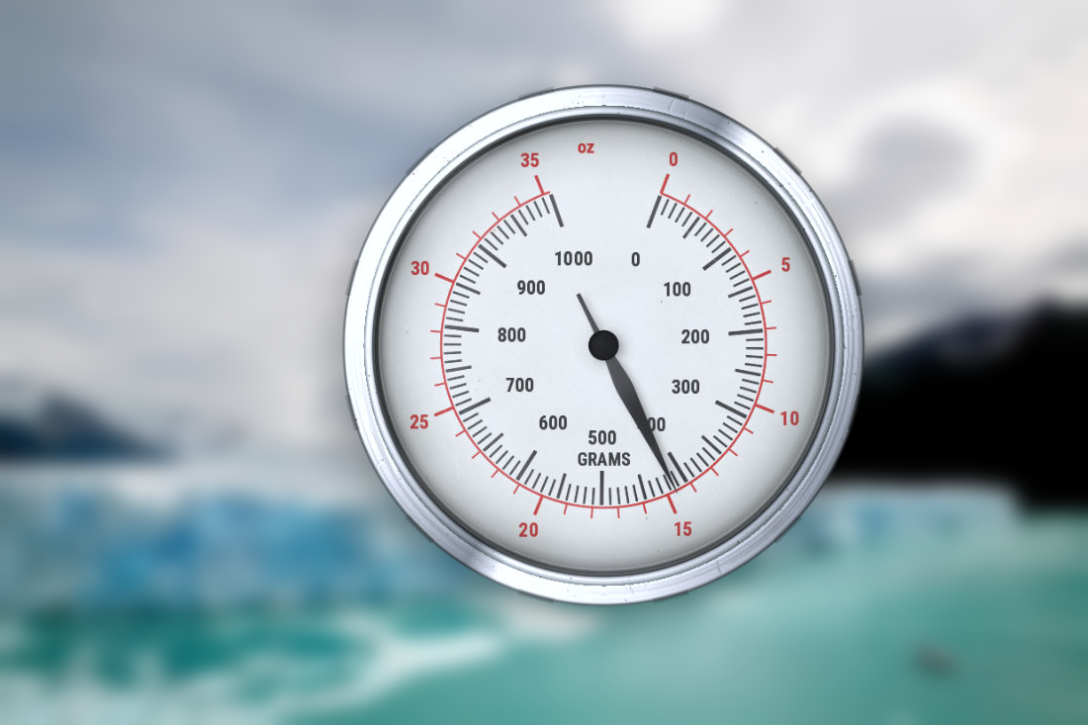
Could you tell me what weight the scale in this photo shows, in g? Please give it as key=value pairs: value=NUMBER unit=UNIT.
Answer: value=415 unit=g
